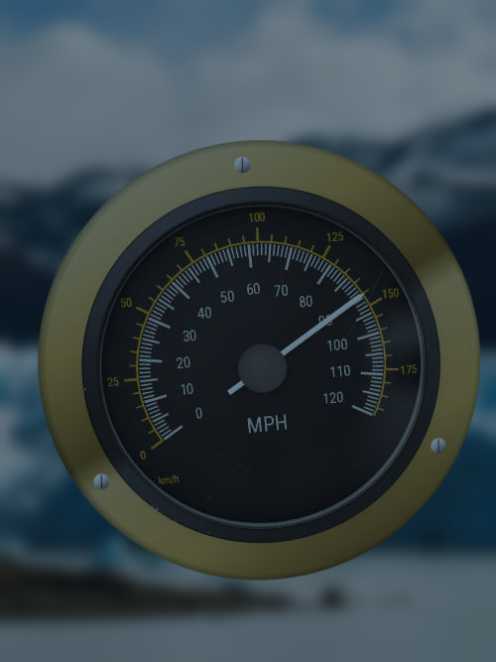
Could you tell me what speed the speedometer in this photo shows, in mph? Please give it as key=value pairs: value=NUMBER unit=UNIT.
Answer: value=90 unit=mph
